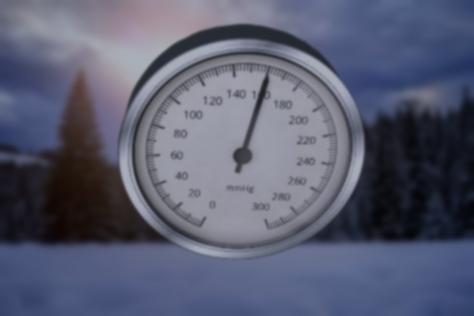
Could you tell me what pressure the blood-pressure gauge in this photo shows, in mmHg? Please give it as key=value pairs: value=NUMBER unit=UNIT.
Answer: value=160 unit=mmHg
